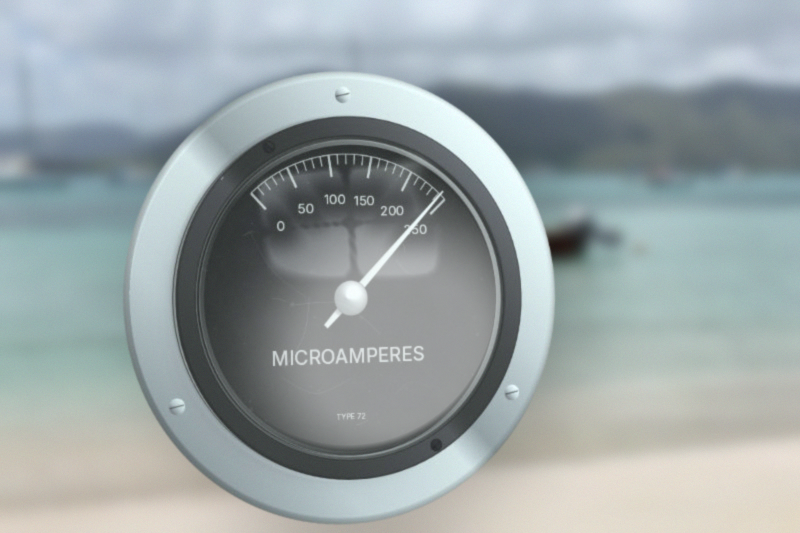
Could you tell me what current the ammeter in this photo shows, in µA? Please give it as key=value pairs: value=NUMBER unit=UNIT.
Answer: value=240 unit=µA
